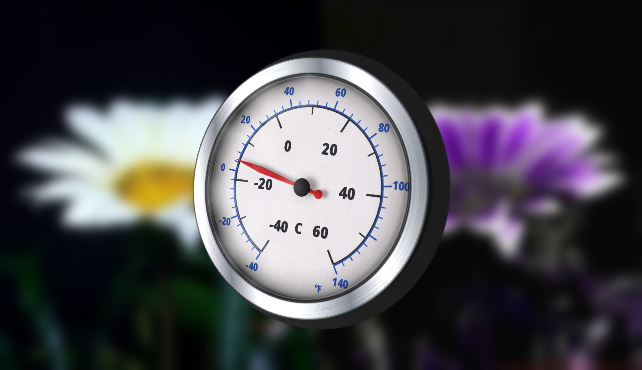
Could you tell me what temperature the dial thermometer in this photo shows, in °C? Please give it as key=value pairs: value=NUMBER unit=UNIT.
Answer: value=-15 unit=°C
